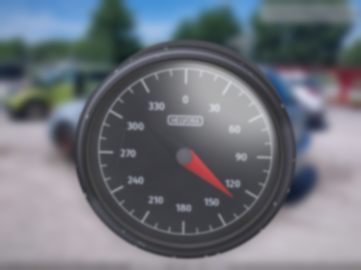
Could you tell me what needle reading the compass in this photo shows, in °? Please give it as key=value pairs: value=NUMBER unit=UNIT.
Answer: value=130 unit=°
